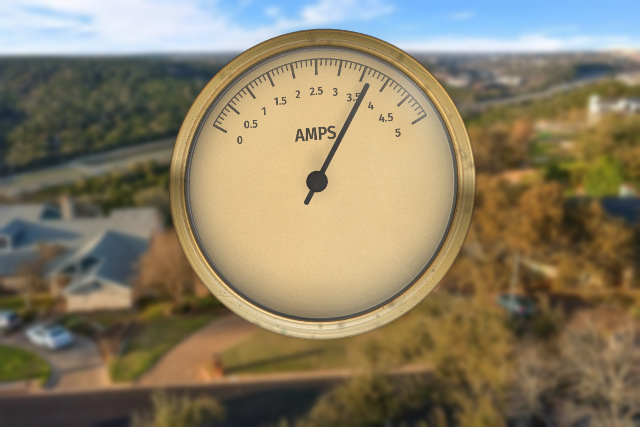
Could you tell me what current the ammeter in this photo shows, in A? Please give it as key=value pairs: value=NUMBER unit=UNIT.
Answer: value=3.7 unit=A
